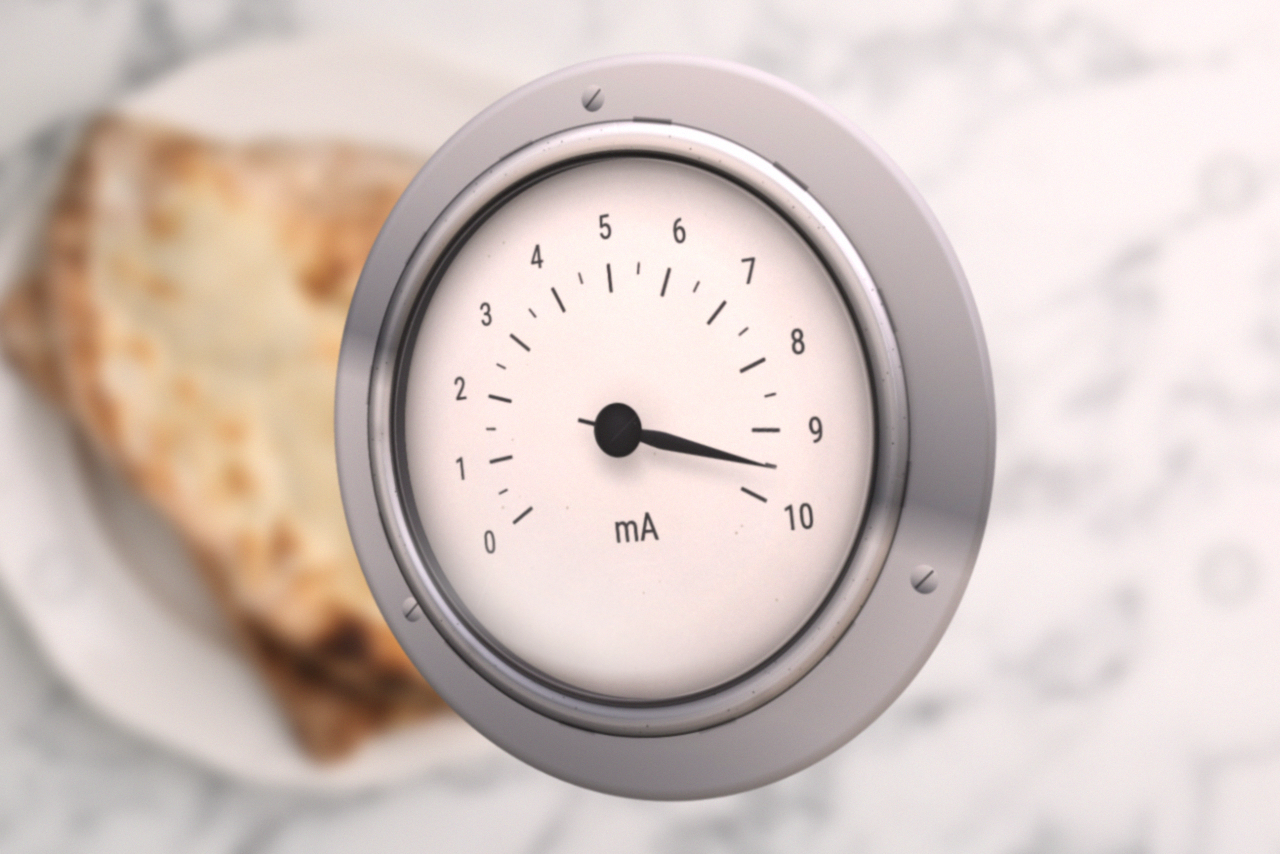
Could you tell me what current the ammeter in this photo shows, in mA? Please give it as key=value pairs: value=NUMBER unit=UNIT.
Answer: value=9.5 unit=mA
